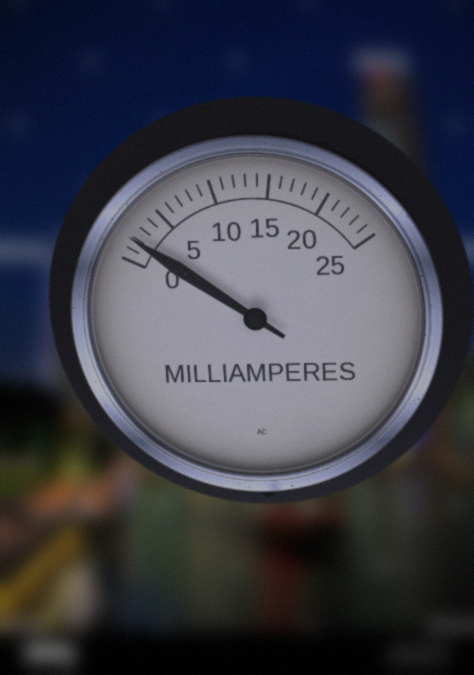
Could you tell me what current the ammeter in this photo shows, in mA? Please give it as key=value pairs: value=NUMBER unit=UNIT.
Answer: value=2 unit=mA
